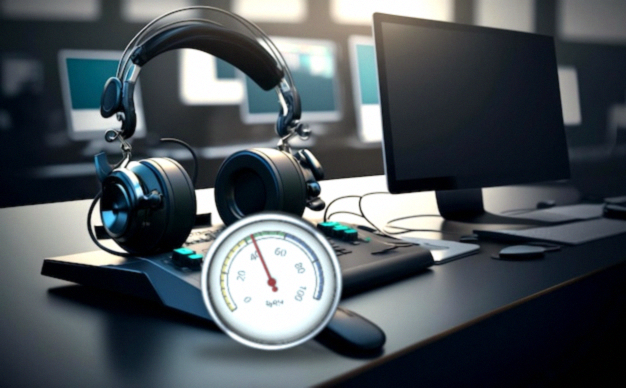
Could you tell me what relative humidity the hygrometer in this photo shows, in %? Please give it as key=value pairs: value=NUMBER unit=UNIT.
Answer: value=44 unit=%
